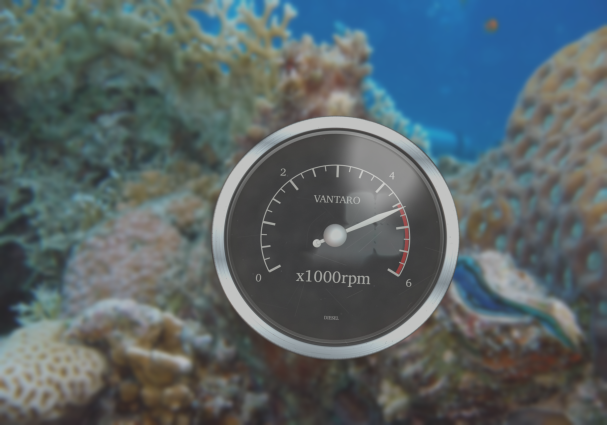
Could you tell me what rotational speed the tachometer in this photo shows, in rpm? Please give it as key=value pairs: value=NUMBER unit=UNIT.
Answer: value=4625 unit=rpm
